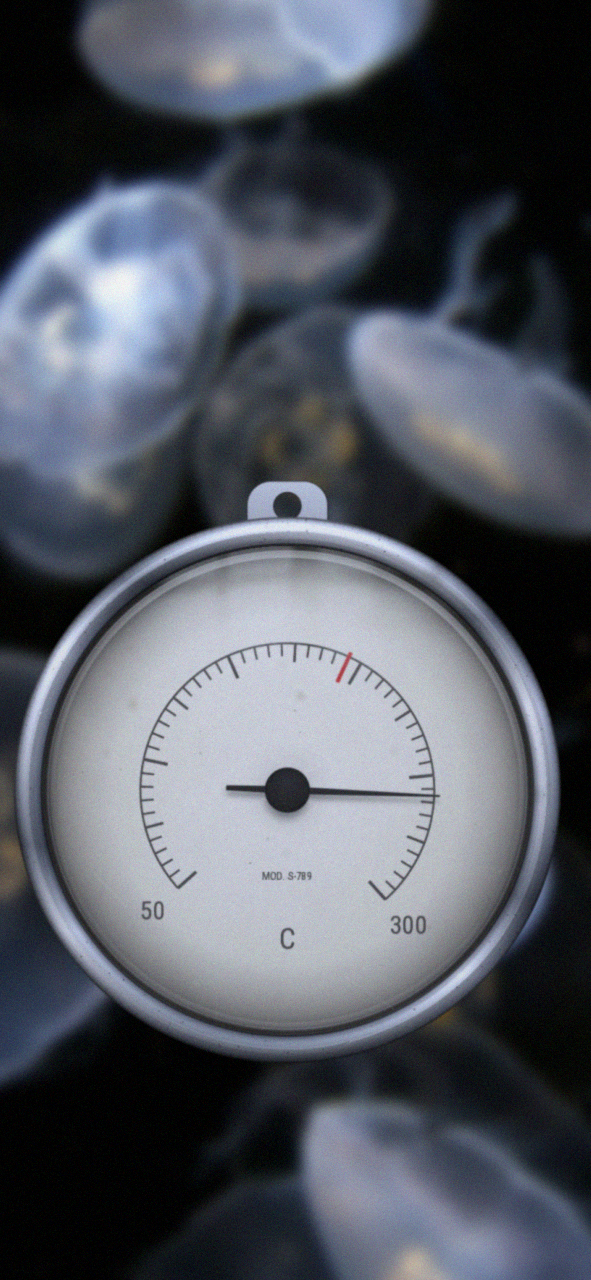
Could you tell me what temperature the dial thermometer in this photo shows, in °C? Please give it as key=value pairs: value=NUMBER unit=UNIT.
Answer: value=257.5 unit=°C
